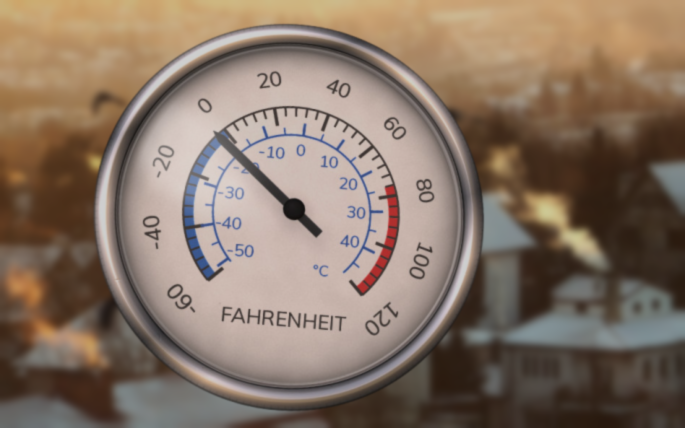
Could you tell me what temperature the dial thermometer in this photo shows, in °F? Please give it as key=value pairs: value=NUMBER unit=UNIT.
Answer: value=-4 unit=°F
